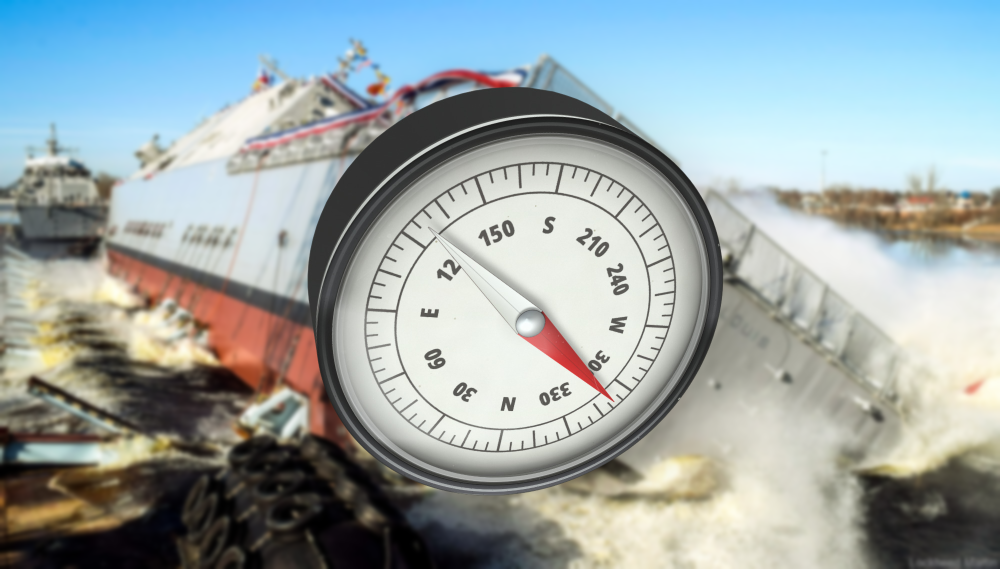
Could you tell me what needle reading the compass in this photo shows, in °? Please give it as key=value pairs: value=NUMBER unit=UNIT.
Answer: value=307.5 unit=°
